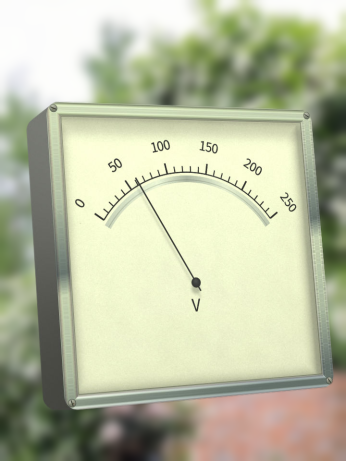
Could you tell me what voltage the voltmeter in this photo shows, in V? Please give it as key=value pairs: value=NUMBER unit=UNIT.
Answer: value=60 unit=V
